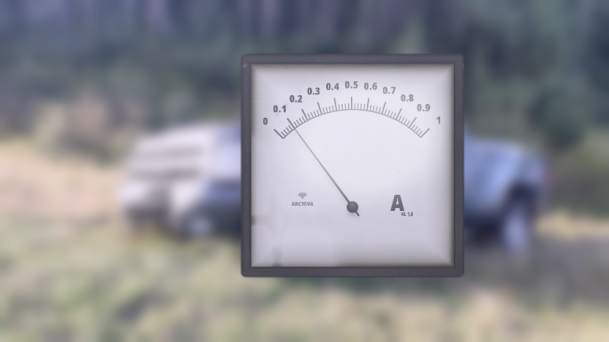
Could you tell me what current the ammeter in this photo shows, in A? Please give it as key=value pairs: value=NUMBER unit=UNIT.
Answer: value=0.1 unit=A
